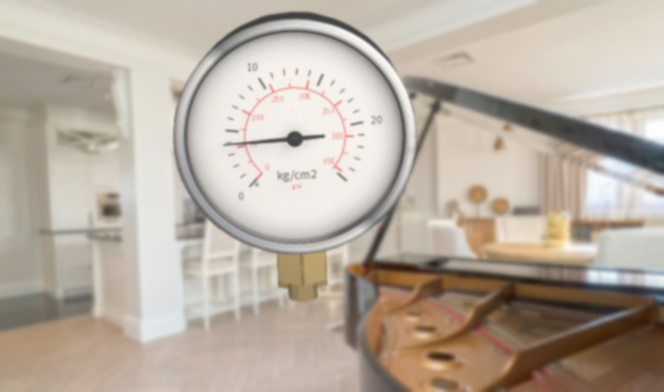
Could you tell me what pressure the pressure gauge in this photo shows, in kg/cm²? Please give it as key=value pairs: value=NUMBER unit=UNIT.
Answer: value=4 unit=kg/cm²
